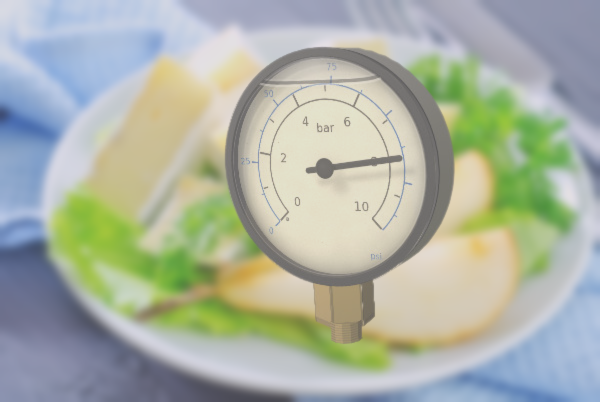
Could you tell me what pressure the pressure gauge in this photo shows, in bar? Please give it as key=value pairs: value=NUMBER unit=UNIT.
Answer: value=8 unit=bar
